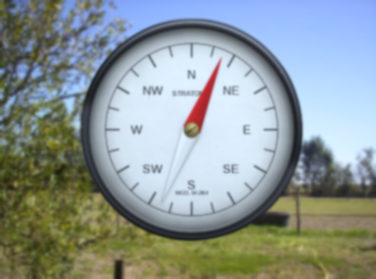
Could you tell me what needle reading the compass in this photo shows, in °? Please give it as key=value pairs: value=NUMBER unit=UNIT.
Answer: value=22.5 unit=°
